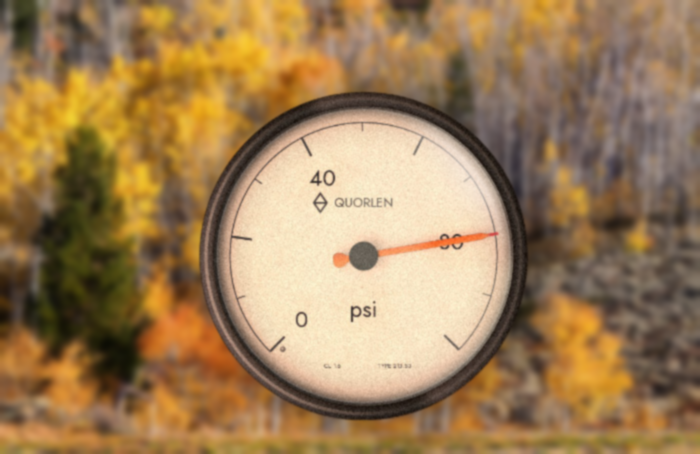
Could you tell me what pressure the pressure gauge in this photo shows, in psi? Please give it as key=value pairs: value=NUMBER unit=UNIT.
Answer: value=80 unit=psi
